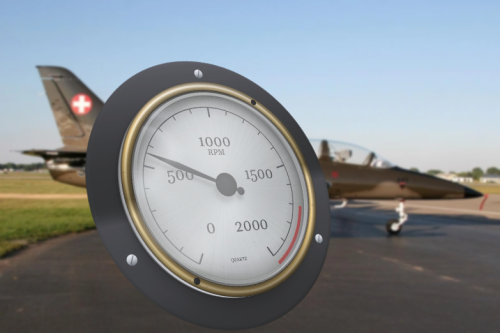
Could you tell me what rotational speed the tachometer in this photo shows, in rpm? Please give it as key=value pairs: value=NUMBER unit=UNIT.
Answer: value=550 unit=rpm
